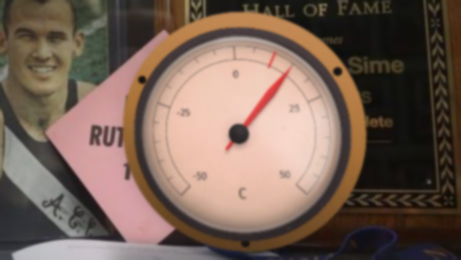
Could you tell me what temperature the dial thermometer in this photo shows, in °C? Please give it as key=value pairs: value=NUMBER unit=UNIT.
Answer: value=15 unit=°C
